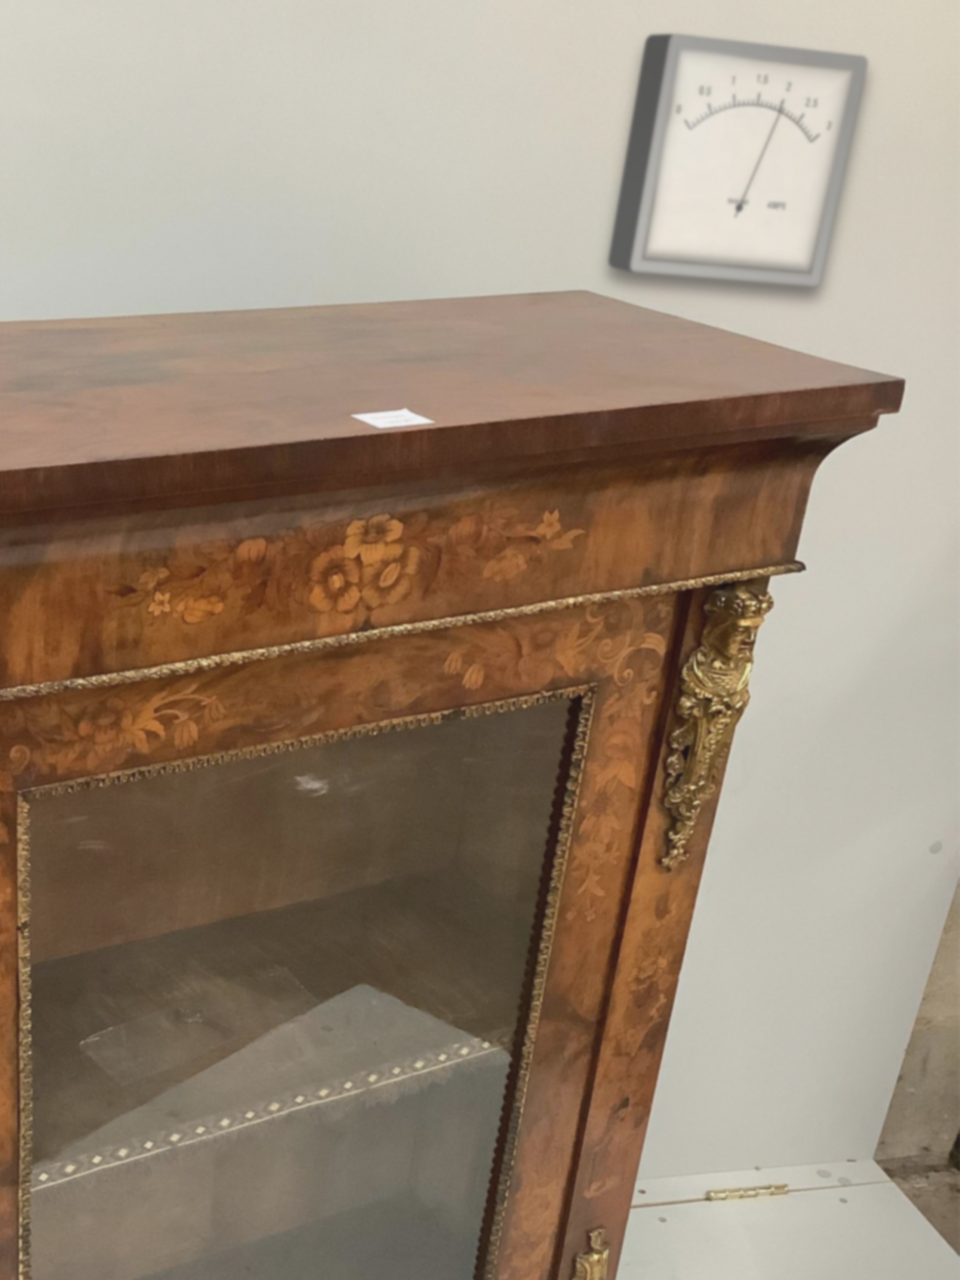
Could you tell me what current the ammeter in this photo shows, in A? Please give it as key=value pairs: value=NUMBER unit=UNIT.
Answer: value=2 unit=A
